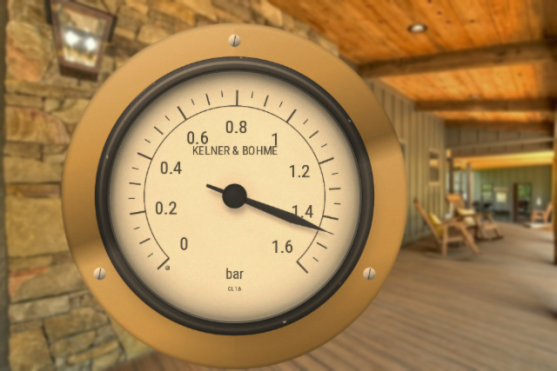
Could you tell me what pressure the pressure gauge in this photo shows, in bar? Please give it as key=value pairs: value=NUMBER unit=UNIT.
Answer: value=1.45 unit=bar
